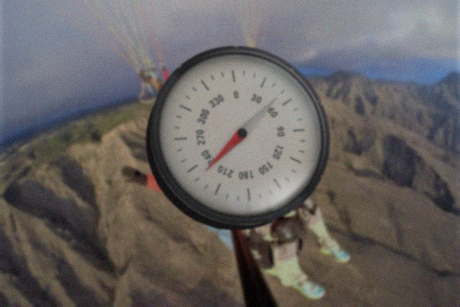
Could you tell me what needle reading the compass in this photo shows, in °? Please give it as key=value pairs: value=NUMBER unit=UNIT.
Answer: value=230 unit=°
